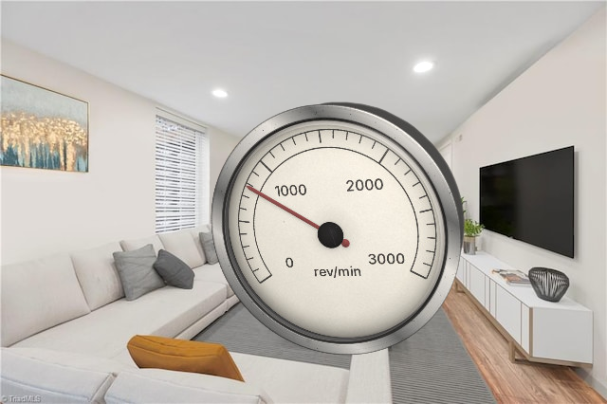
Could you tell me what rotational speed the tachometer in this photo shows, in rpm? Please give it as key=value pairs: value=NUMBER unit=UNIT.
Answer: value=800 unit=rpm
